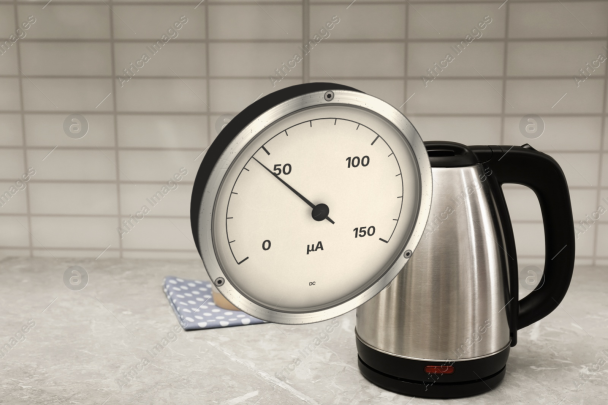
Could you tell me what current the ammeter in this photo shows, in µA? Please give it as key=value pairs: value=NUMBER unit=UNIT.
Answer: value=45 unit=µA
